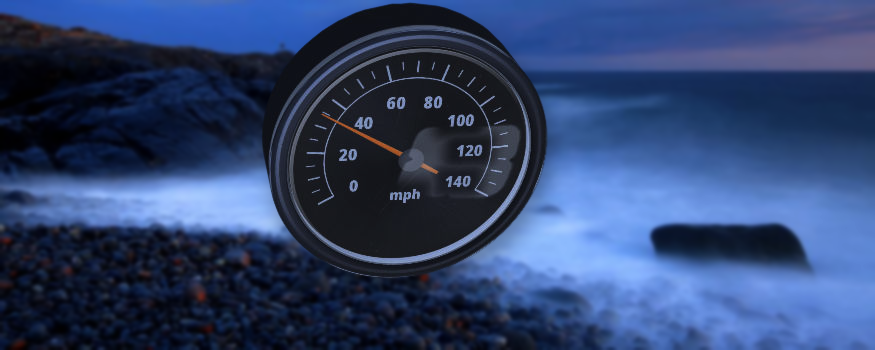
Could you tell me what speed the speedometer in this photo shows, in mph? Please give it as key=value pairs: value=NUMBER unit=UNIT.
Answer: value=35 unit=mph
